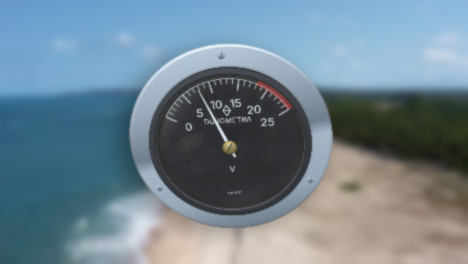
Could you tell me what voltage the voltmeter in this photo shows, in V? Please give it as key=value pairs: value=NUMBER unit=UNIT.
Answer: value=8 unit=V
